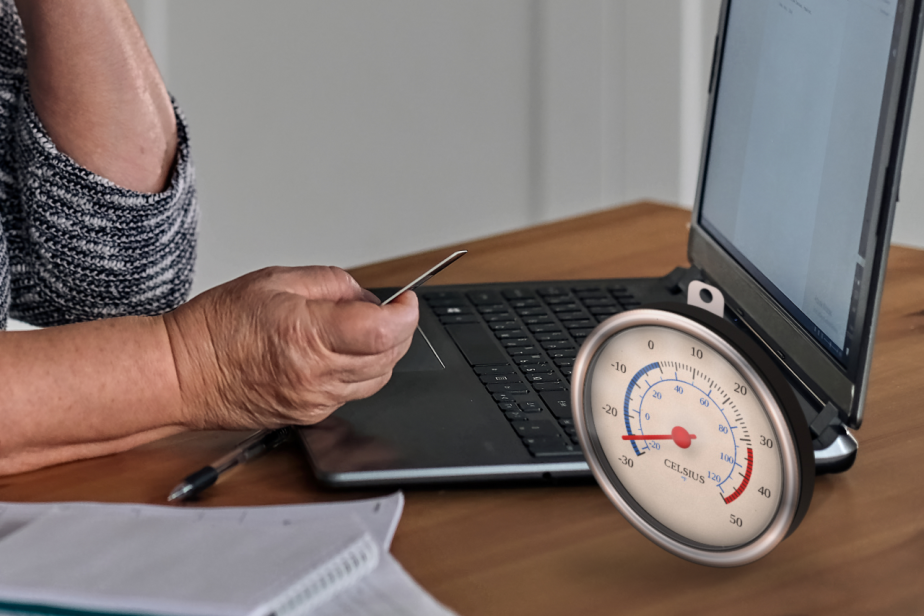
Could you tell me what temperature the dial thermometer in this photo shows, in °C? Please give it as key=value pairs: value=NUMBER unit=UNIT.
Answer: value=-25 unit=°C
